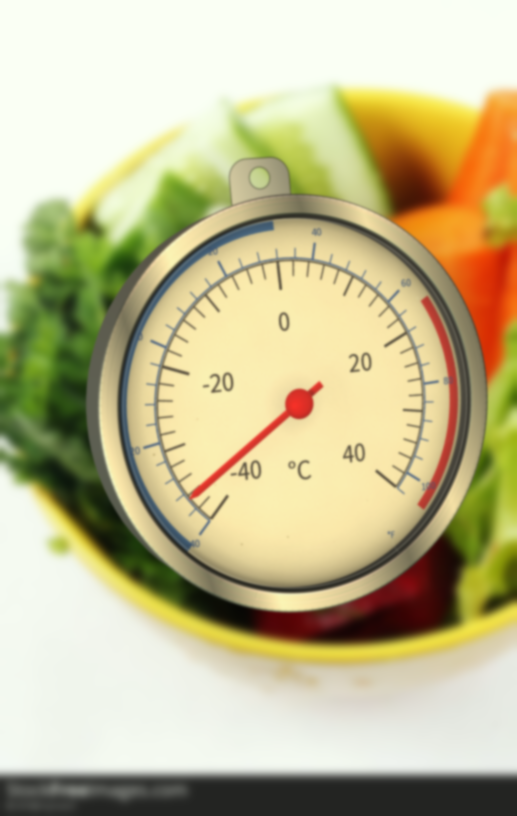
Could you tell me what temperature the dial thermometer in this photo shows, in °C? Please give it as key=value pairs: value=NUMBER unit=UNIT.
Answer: value=-36 unit=°C
